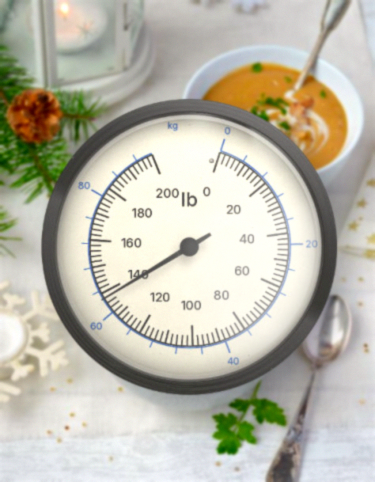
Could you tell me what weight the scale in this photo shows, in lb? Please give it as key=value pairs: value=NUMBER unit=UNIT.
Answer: value=138 unit=lb
